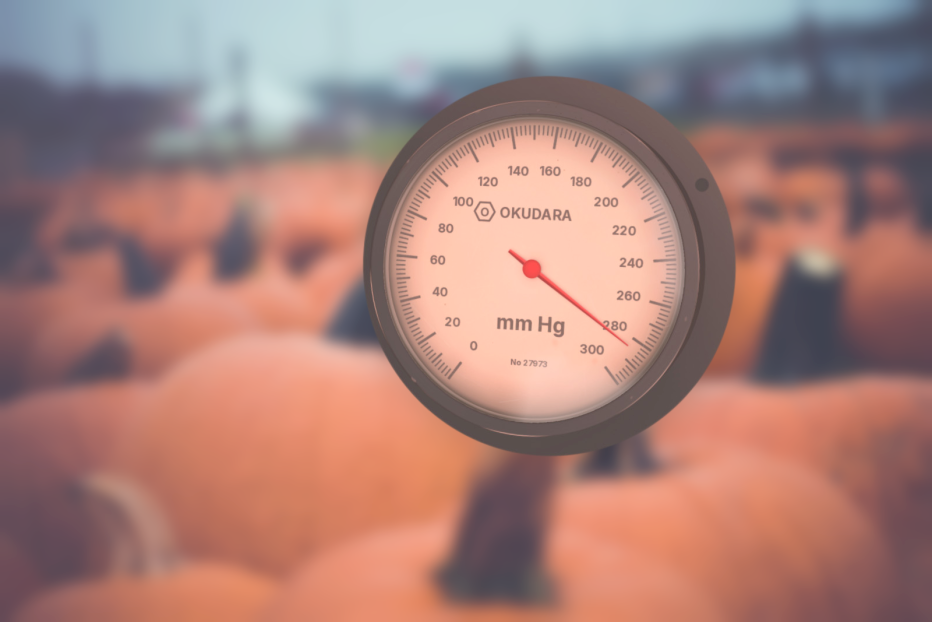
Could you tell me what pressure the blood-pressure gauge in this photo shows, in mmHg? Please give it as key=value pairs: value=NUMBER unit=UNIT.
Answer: value=284 unit=mmHg
